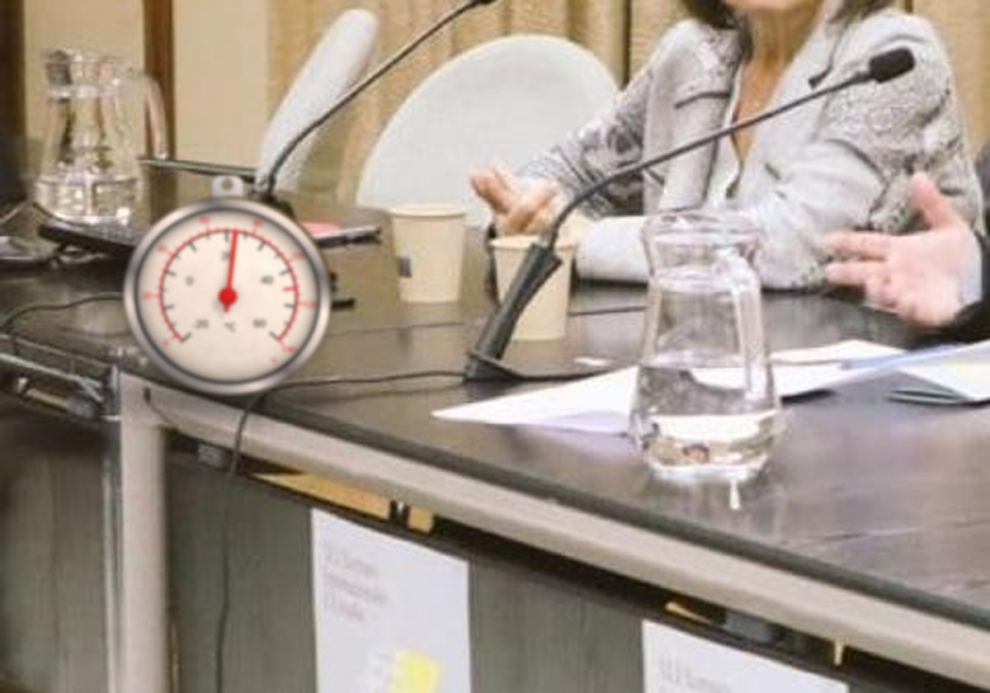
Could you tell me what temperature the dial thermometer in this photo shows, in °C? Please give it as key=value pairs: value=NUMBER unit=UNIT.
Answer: value=22.5 unit=°C
